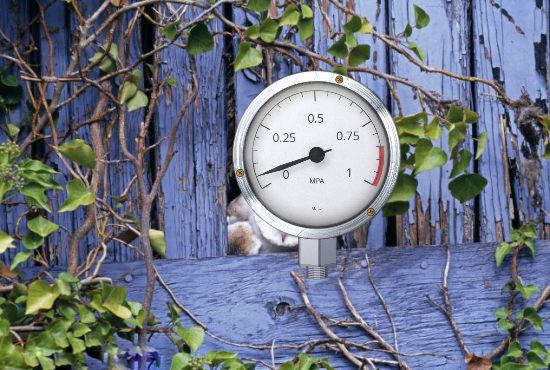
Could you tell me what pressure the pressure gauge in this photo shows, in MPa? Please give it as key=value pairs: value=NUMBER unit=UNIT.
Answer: value=0.05 unit=MPa
